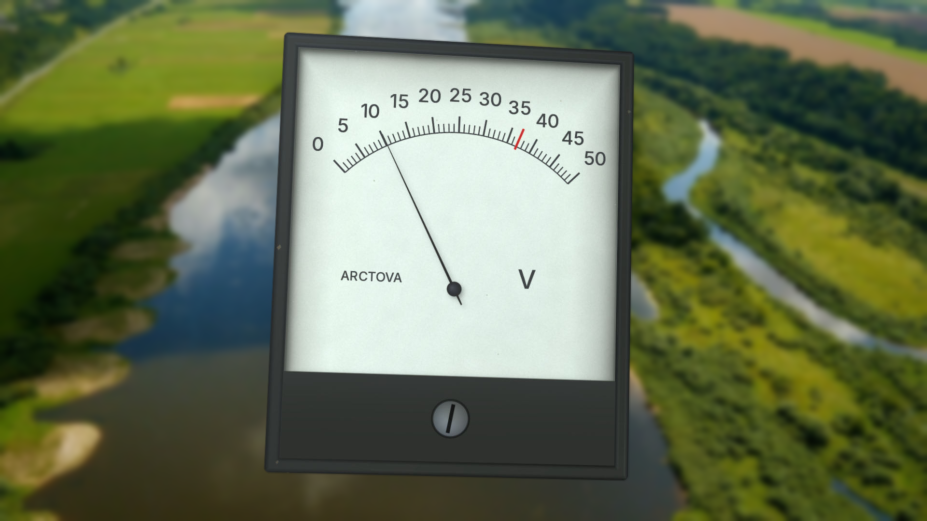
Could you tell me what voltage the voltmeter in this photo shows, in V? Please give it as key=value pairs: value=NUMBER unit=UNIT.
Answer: value=10 unit=V
